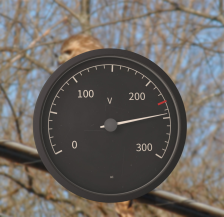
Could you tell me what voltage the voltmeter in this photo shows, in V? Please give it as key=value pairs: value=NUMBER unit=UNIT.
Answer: value=245 unit=V
